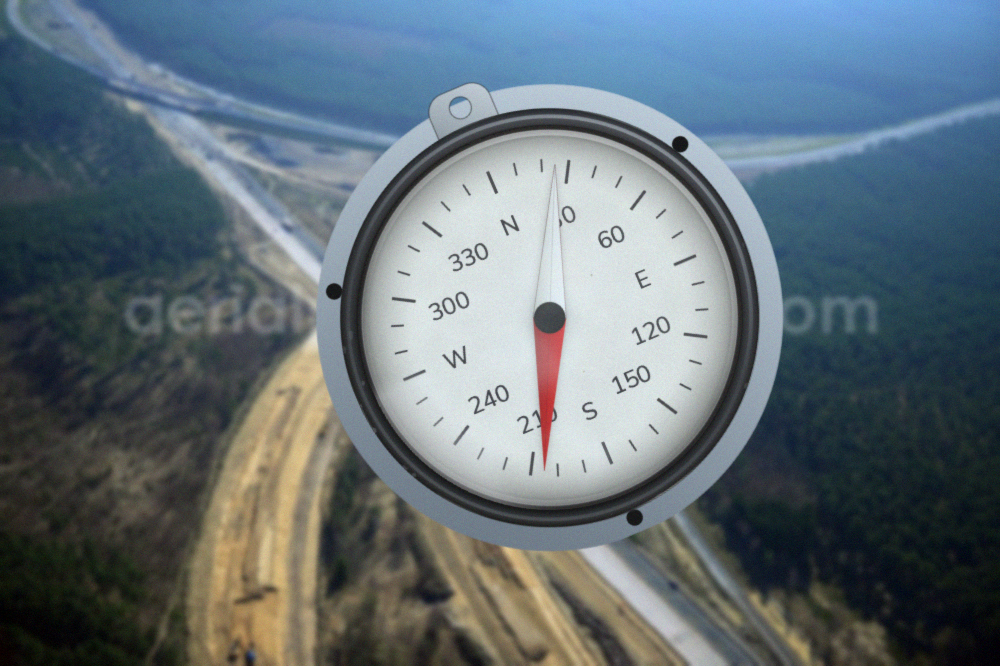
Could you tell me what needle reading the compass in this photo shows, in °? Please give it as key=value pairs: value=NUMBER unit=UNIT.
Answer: value=205 unit=°
